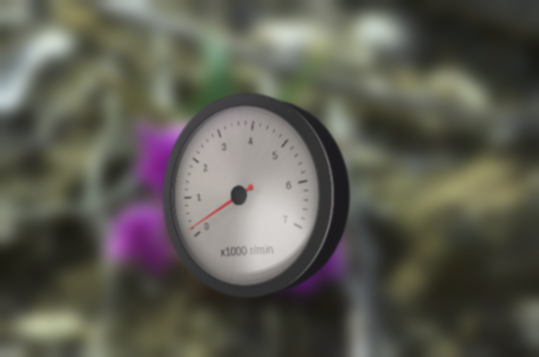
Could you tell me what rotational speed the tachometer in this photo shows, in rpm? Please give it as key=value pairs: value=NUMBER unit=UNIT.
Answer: value=200 unit=rpm
